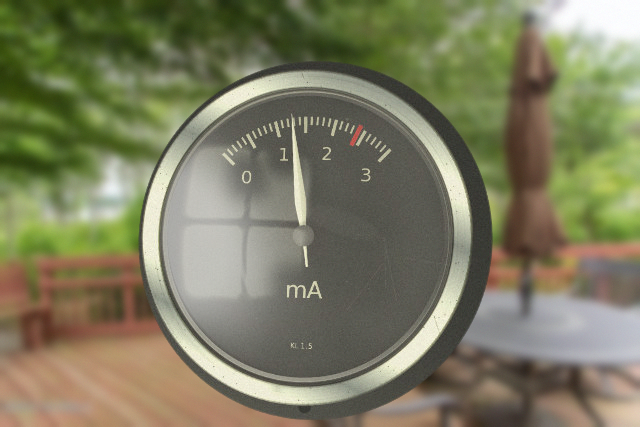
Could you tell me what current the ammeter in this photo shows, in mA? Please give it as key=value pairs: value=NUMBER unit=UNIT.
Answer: value=1.3 unit=mA
